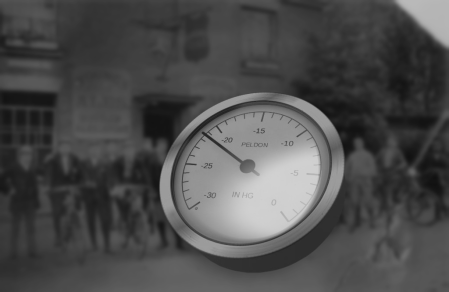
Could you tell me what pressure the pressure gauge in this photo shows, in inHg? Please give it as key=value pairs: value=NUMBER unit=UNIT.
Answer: value=-21.5 unit=inHg
